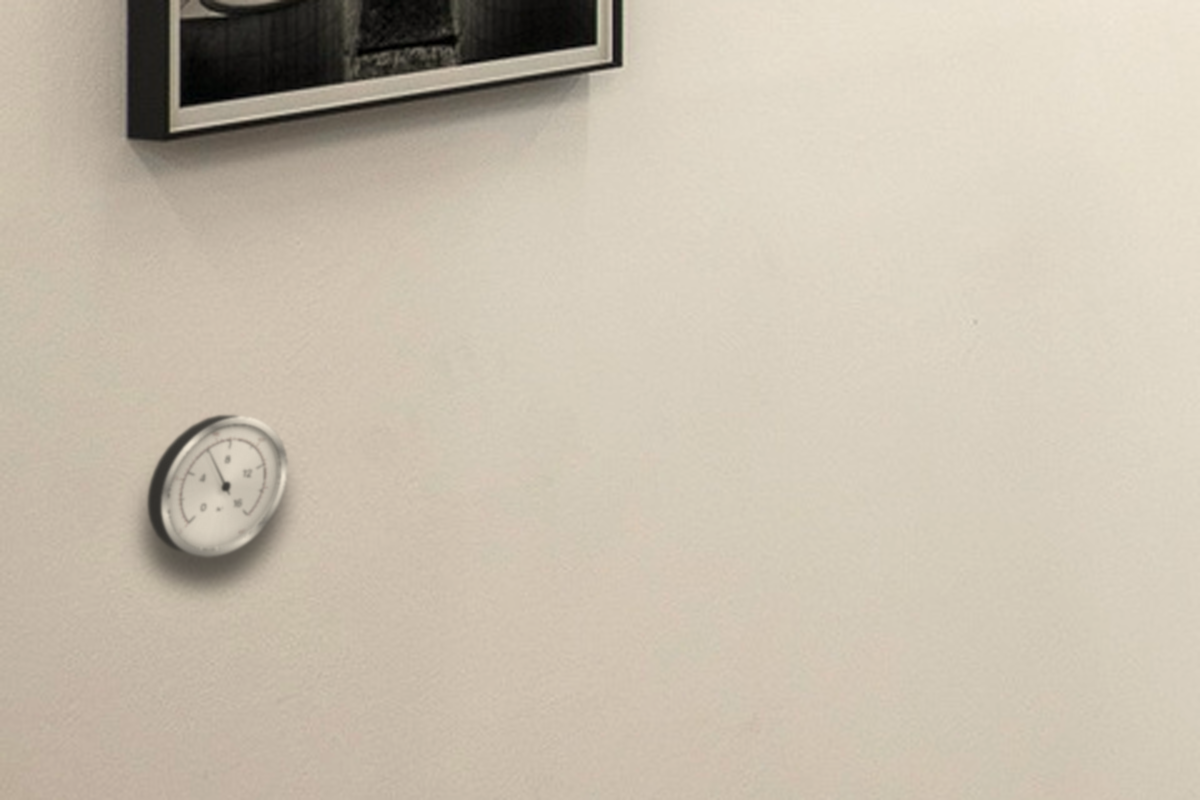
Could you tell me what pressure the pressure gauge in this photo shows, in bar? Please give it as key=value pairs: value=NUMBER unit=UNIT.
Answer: value=6 unit=bar
